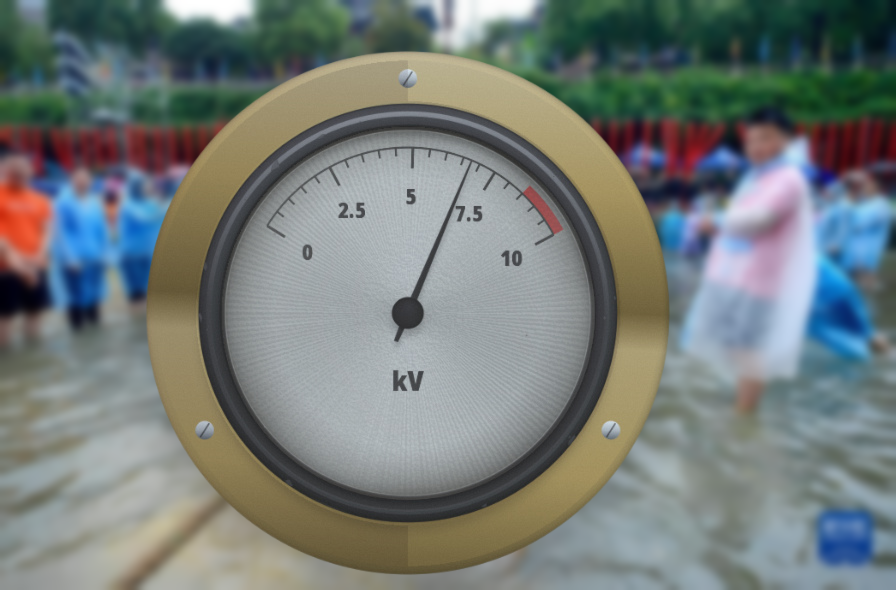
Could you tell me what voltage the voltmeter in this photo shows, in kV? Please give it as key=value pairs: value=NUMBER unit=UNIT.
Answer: value=6.75 unit=kV
